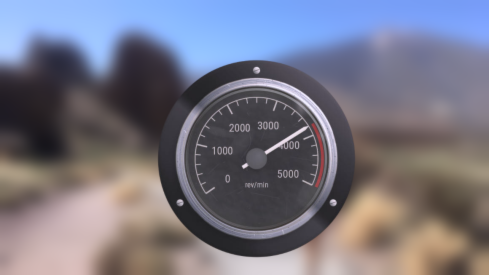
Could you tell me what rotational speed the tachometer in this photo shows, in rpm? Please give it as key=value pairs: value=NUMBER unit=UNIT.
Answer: value=3800 unit=rpm
